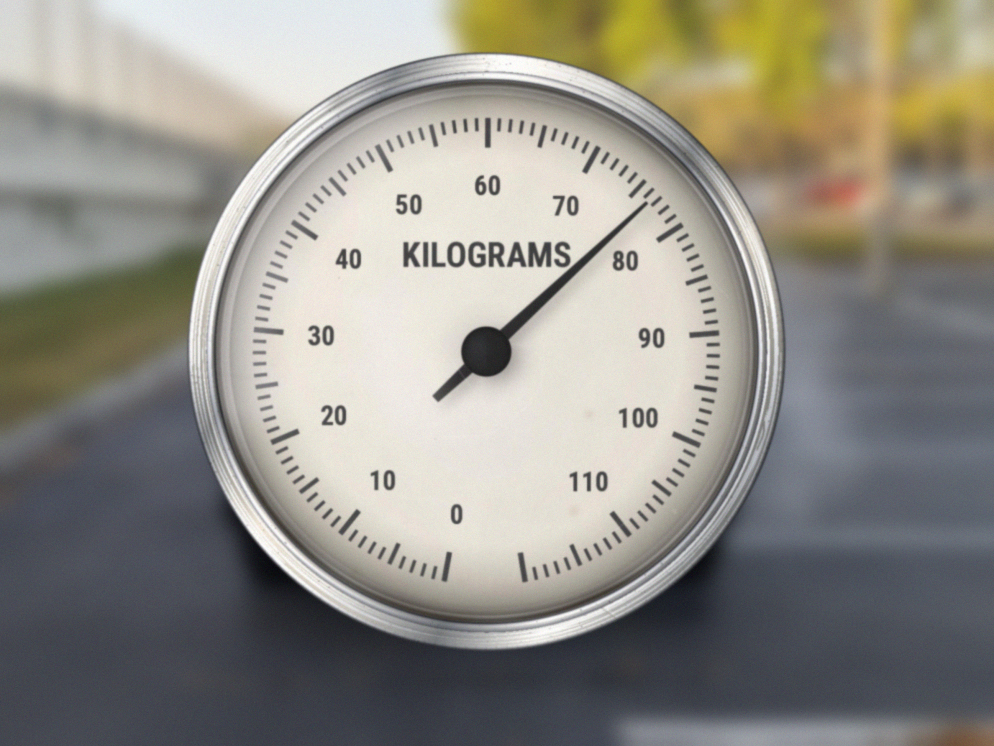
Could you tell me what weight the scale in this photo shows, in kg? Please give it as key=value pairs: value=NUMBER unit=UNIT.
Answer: value=76.5 unit=kg
